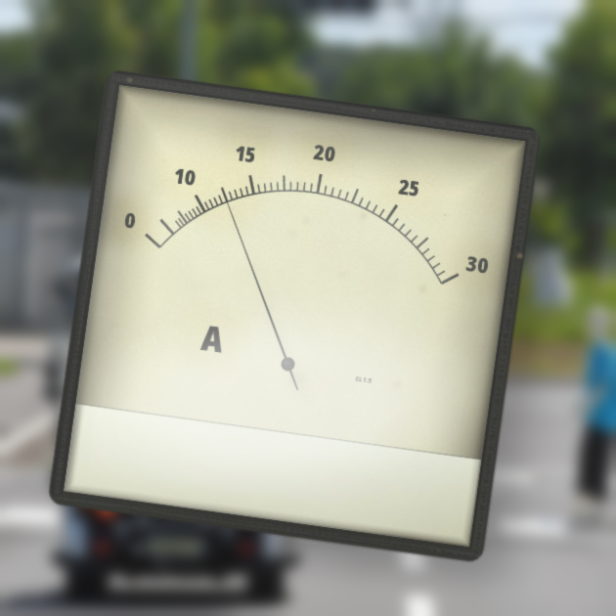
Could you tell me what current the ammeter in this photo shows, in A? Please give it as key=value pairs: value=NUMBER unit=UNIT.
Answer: value=12.5 unit=A
